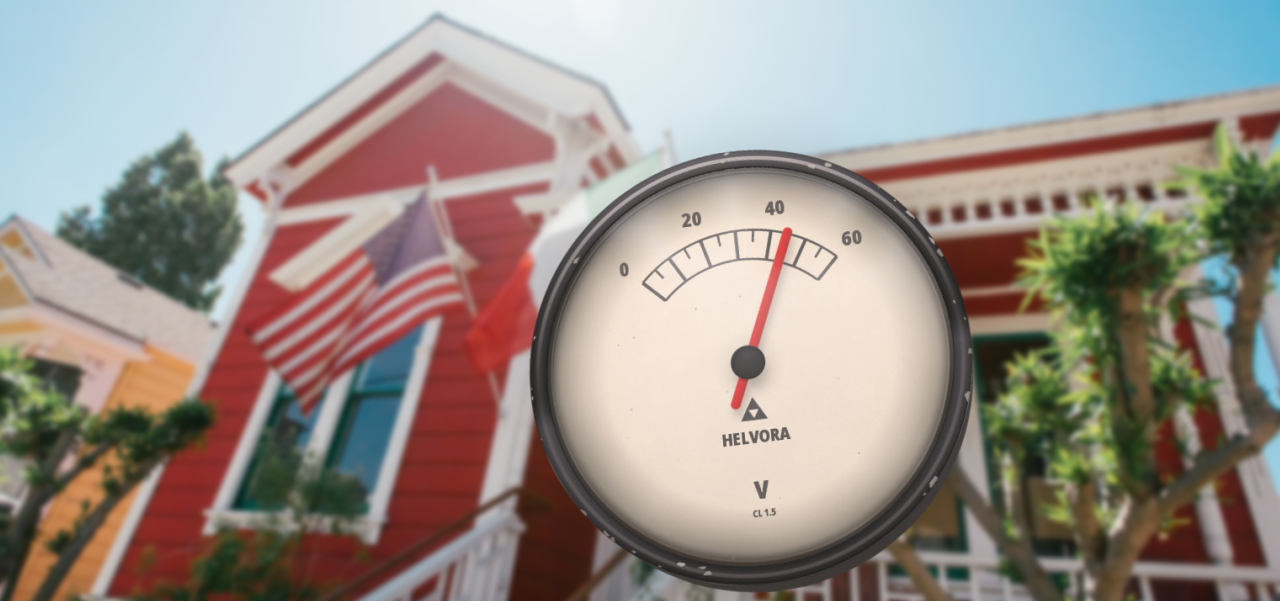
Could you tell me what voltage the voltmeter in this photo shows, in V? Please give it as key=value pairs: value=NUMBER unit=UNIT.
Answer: value=45 unit=V
